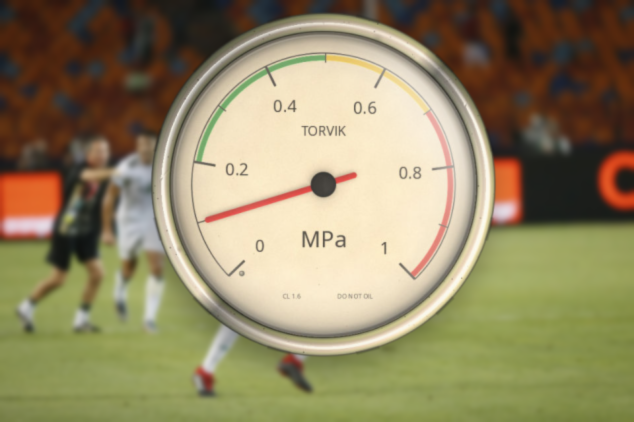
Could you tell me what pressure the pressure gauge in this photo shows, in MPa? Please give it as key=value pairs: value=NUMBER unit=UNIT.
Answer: value=0.1 unit=MPa
